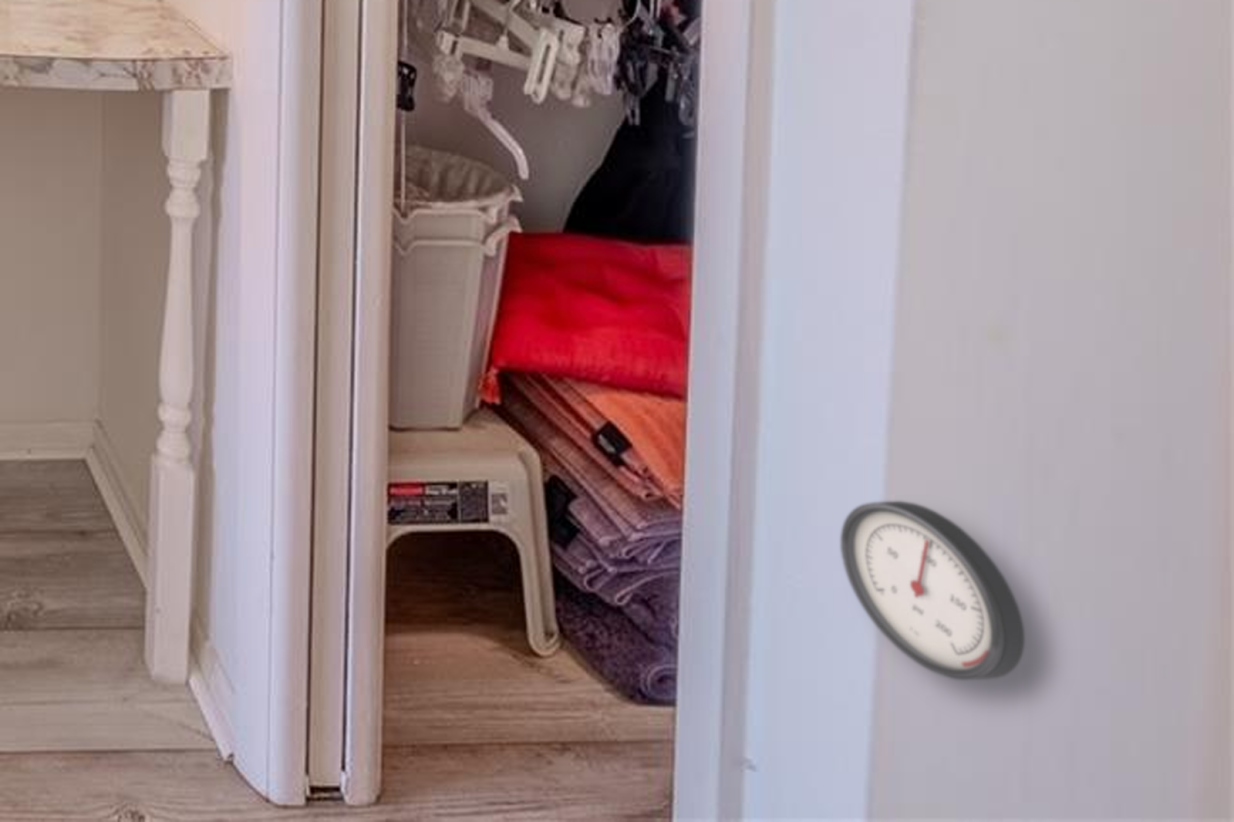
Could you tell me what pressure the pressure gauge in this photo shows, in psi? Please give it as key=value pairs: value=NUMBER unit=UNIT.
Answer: value=100 unit=psi
